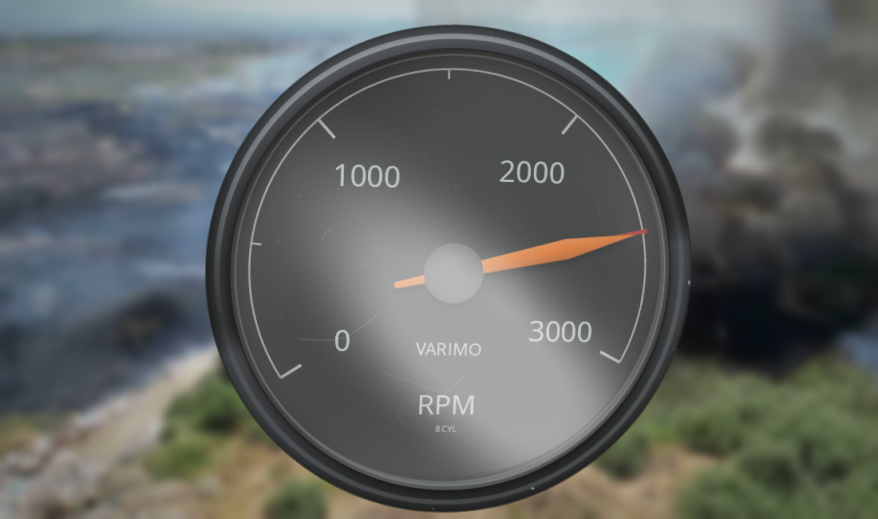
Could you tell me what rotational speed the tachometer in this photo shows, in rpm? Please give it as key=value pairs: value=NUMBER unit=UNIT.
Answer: value=2500 unit=rpm
